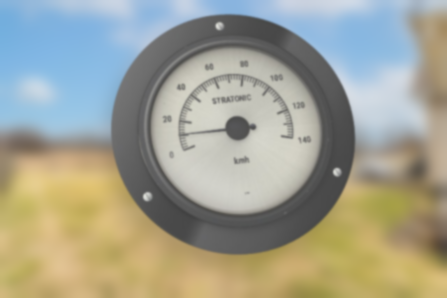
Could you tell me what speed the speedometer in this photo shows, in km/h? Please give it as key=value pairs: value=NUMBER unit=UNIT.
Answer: value=10 unit=km/h
